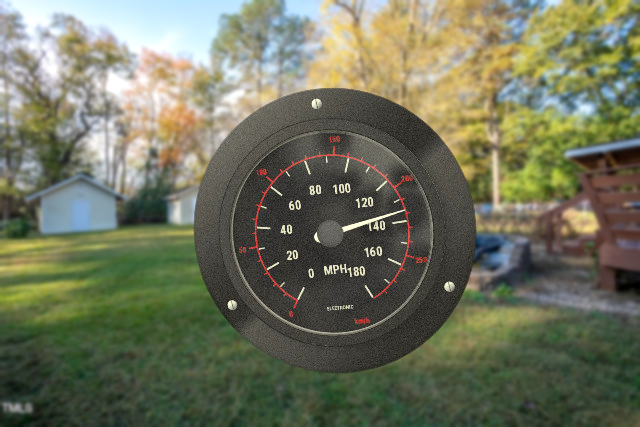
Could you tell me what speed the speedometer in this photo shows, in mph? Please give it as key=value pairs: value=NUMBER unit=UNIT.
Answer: value=135 unit=mph
